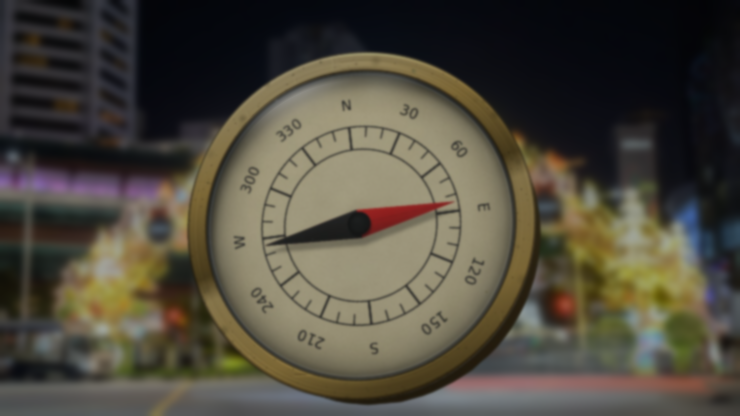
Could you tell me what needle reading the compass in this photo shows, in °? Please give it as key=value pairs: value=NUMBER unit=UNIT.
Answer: value=85 unit=°
